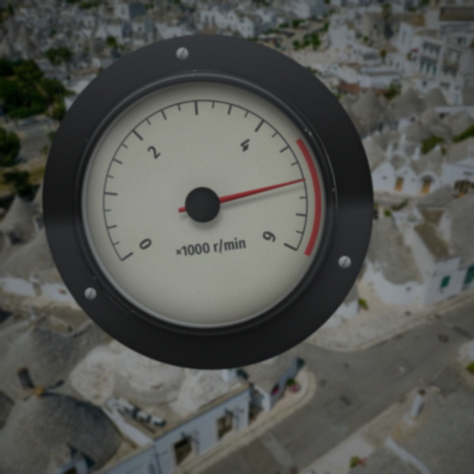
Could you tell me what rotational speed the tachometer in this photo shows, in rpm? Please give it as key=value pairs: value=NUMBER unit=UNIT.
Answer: value=5000 unit=rpm
